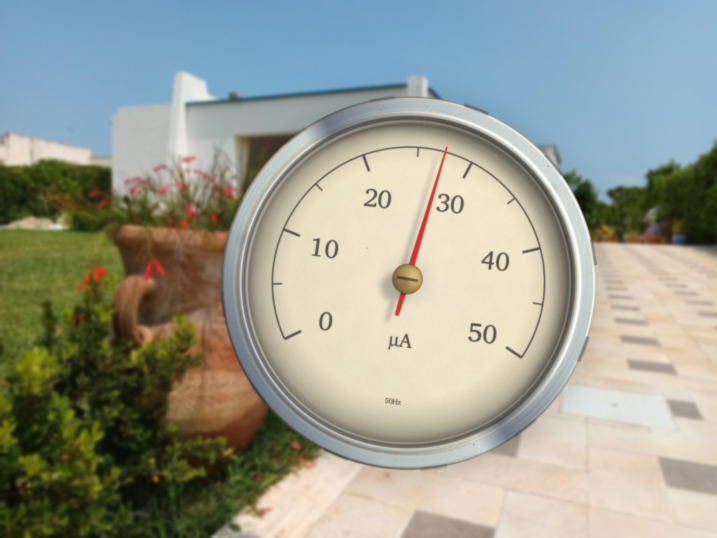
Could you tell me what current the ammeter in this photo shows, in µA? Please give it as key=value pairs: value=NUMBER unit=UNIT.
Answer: value=27.5 unit=µA
